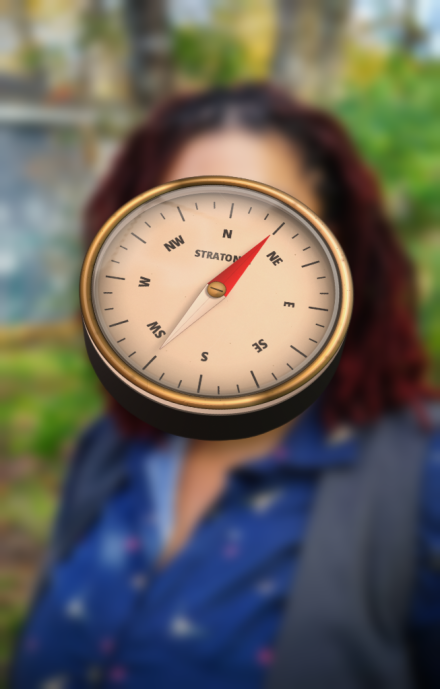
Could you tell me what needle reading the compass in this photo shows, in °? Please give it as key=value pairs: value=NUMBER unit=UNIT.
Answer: value=30 unit=°
